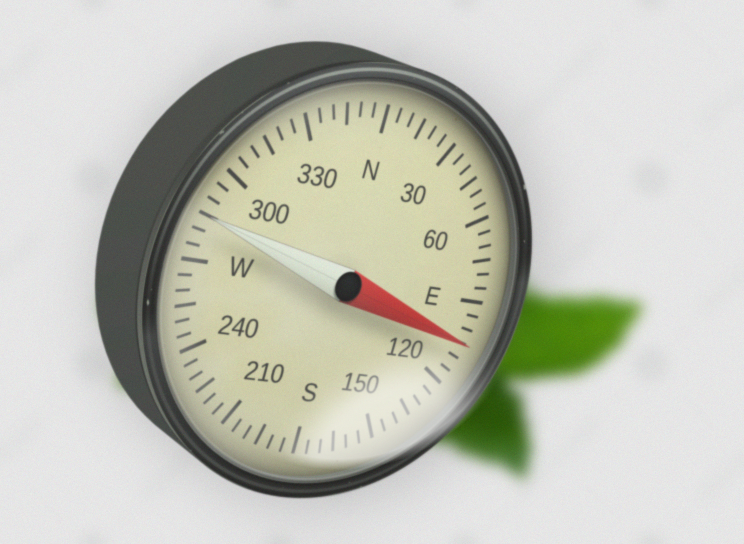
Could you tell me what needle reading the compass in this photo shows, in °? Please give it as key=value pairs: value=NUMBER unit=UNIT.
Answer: value=105 unit=°
